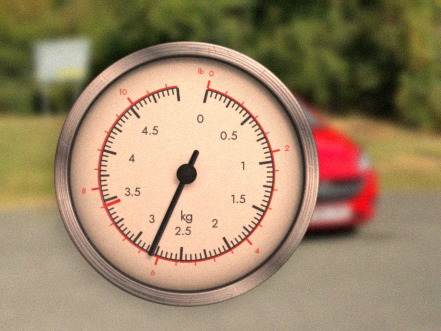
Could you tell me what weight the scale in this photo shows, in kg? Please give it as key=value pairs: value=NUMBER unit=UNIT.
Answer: value=2.8 unit=kg
